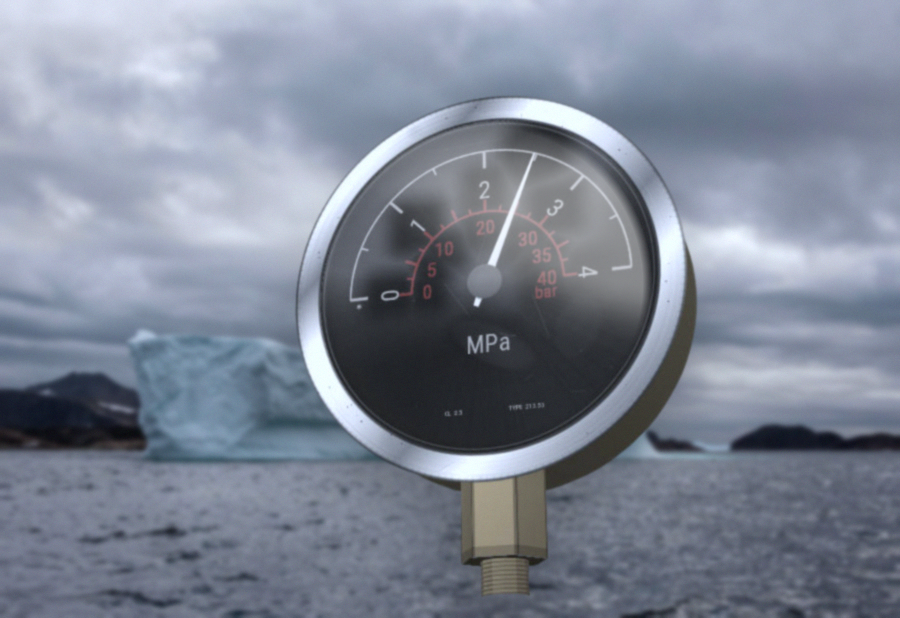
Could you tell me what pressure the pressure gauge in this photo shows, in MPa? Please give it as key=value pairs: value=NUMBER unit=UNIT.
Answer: value=2.5 unit=MPa
